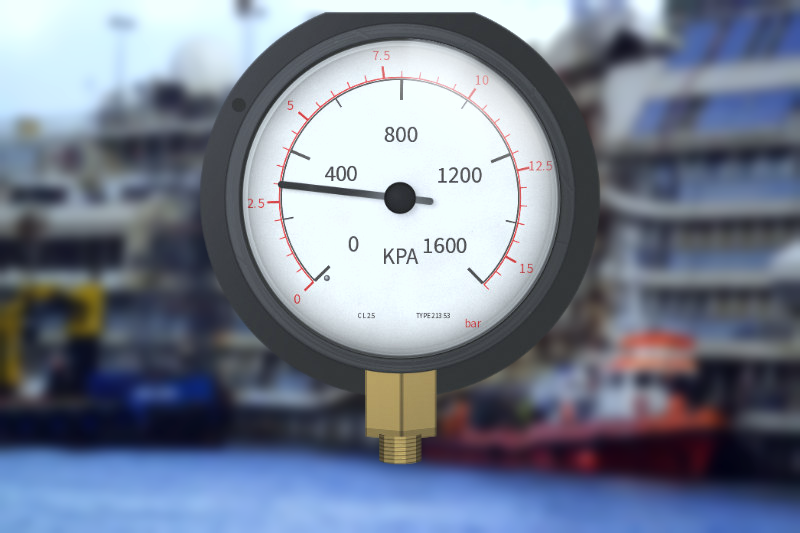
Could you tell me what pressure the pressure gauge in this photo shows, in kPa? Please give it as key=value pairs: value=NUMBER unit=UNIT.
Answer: value=300 unit=kPa
